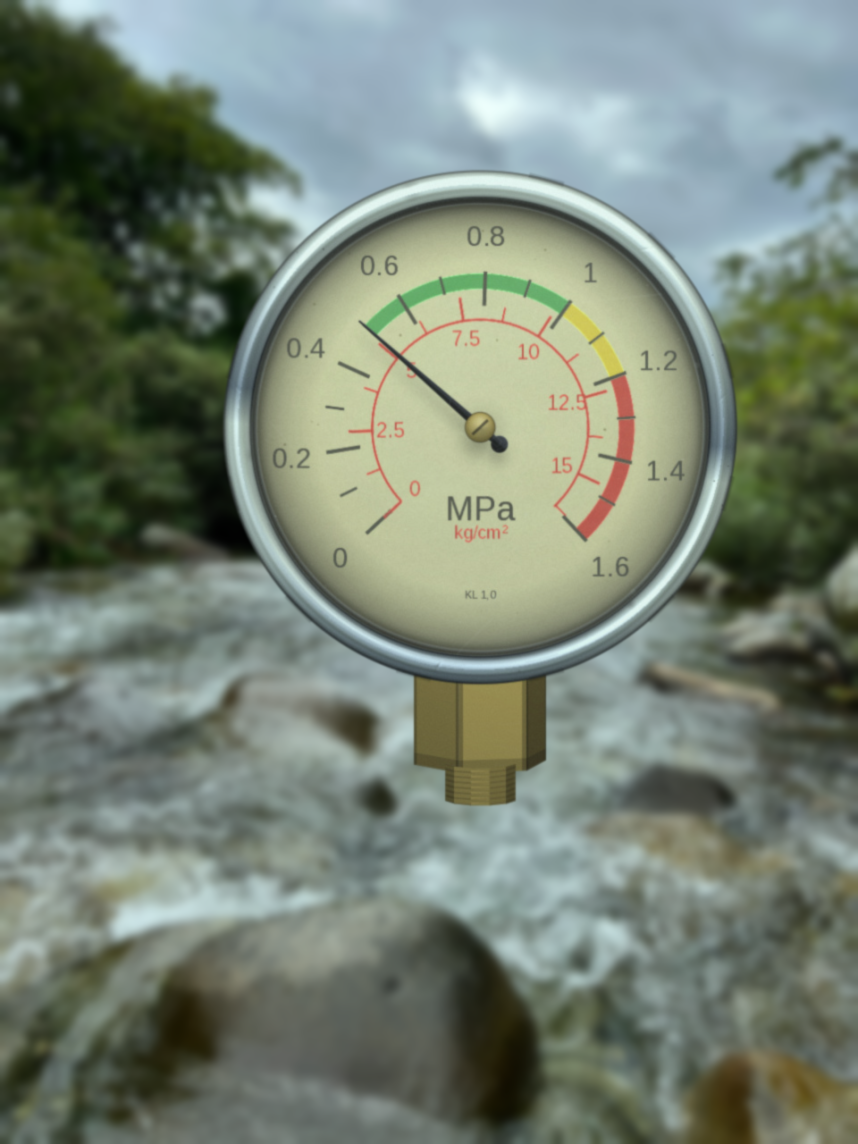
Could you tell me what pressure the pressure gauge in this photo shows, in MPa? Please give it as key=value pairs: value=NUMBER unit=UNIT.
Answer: value=0.5 unit=MPa
